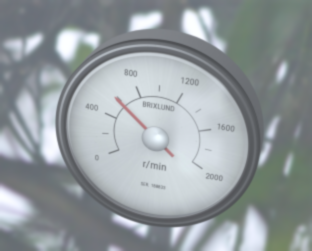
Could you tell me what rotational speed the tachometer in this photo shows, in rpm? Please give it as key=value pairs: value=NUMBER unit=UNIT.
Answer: value=600 unit=rpm
